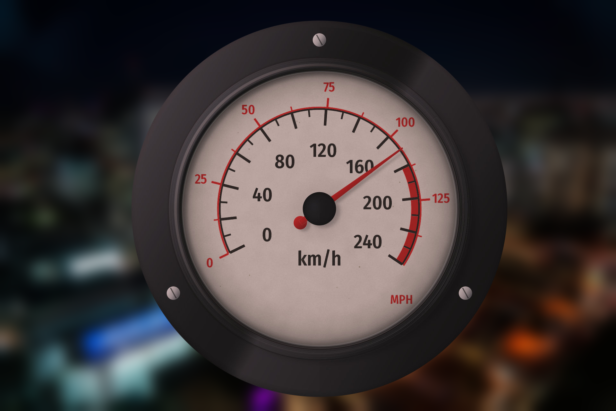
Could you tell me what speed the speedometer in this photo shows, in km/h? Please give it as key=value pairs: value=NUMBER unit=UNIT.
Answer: value=170 unit=km/h
